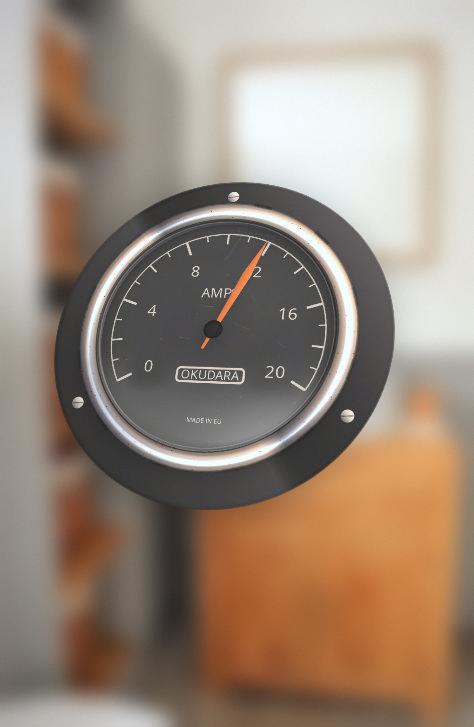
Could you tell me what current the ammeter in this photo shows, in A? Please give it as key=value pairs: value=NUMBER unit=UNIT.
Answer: value=12 unit=A
